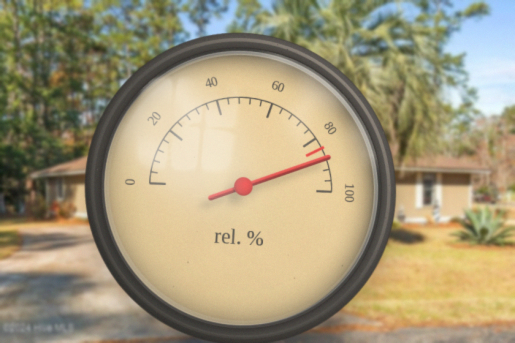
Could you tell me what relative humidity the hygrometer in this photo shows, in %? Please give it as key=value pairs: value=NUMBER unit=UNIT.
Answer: value=88 unit=%
